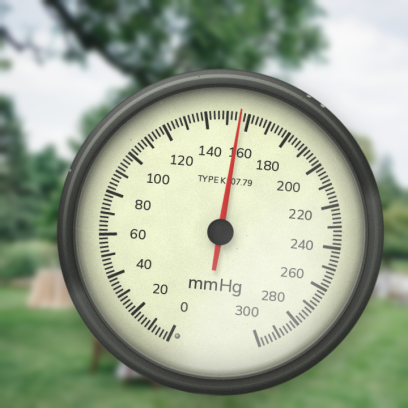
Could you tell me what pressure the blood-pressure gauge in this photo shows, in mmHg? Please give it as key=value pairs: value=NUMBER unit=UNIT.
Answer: value=156 unit=mmHg
